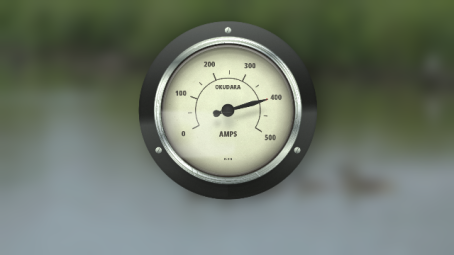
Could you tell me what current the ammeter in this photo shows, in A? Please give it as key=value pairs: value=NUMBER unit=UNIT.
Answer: value=400 unit=A
